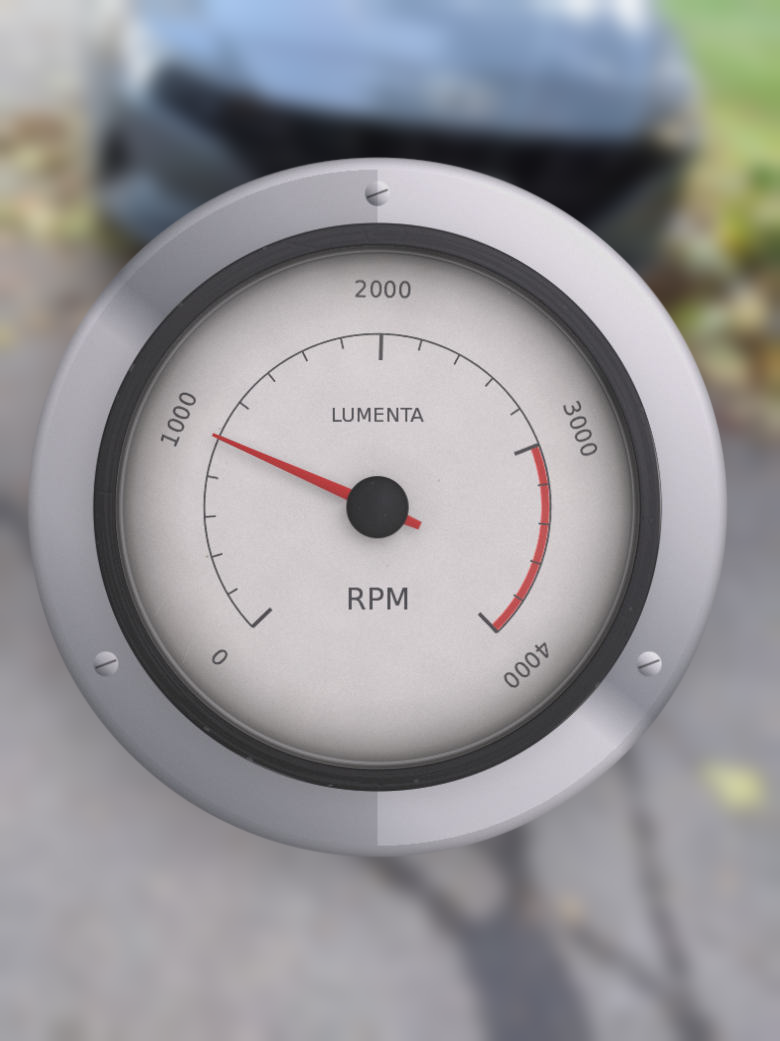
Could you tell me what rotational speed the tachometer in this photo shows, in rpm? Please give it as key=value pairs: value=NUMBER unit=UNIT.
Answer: value=1000 unit=rpm
